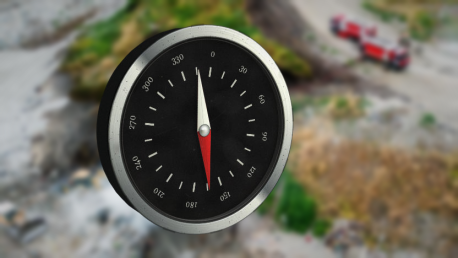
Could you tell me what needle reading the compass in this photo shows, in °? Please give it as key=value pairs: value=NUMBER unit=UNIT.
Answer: value=165 unit=°
